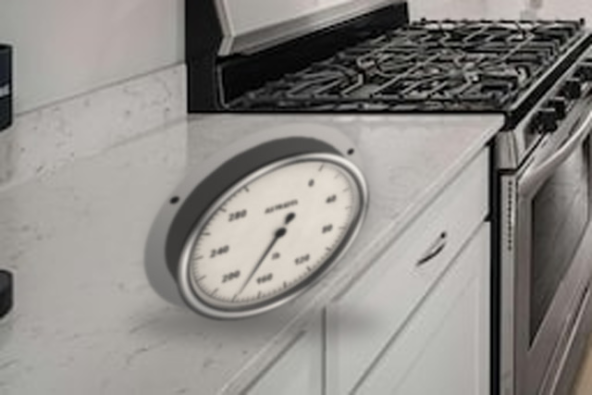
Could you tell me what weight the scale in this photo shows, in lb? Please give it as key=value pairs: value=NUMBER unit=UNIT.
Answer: value=180 unit=lb
